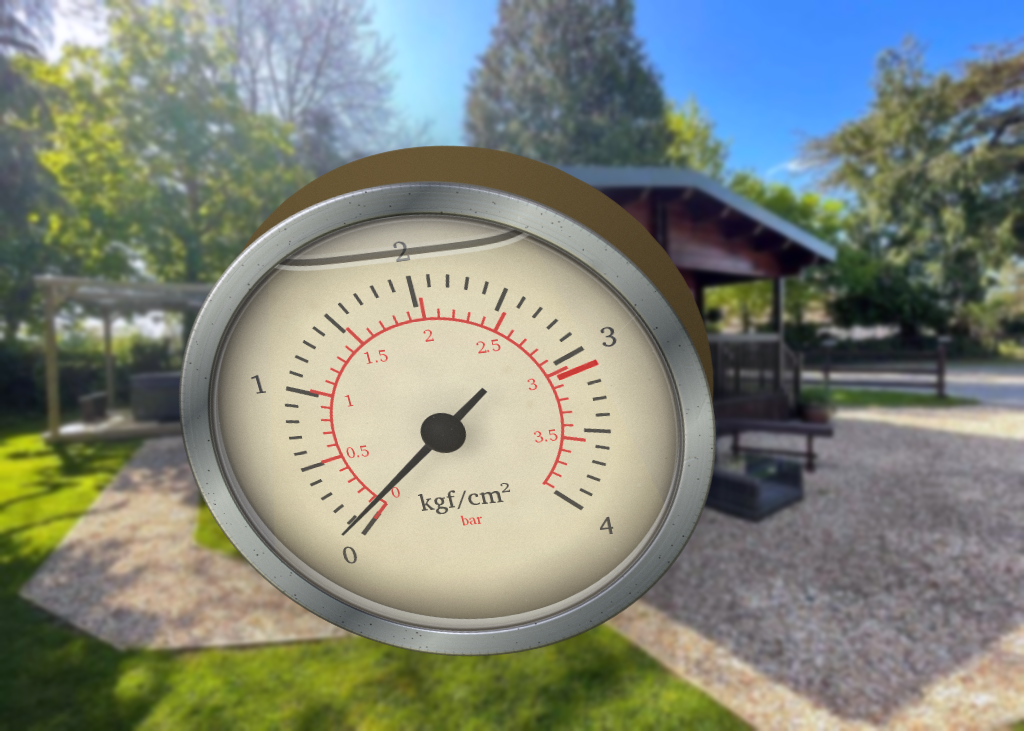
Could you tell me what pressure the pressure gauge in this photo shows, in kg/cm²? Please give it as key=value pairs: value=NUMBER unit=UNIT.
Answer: value=0.1 unit=kg/cm²
